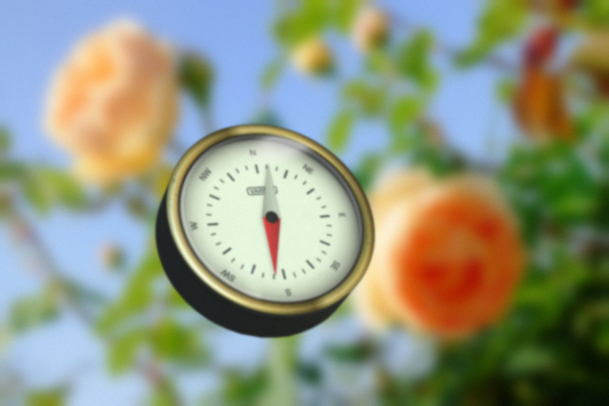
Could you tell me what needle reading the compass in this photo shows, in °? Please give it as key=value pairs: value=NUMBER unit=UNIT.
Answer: value=190 unit=°
